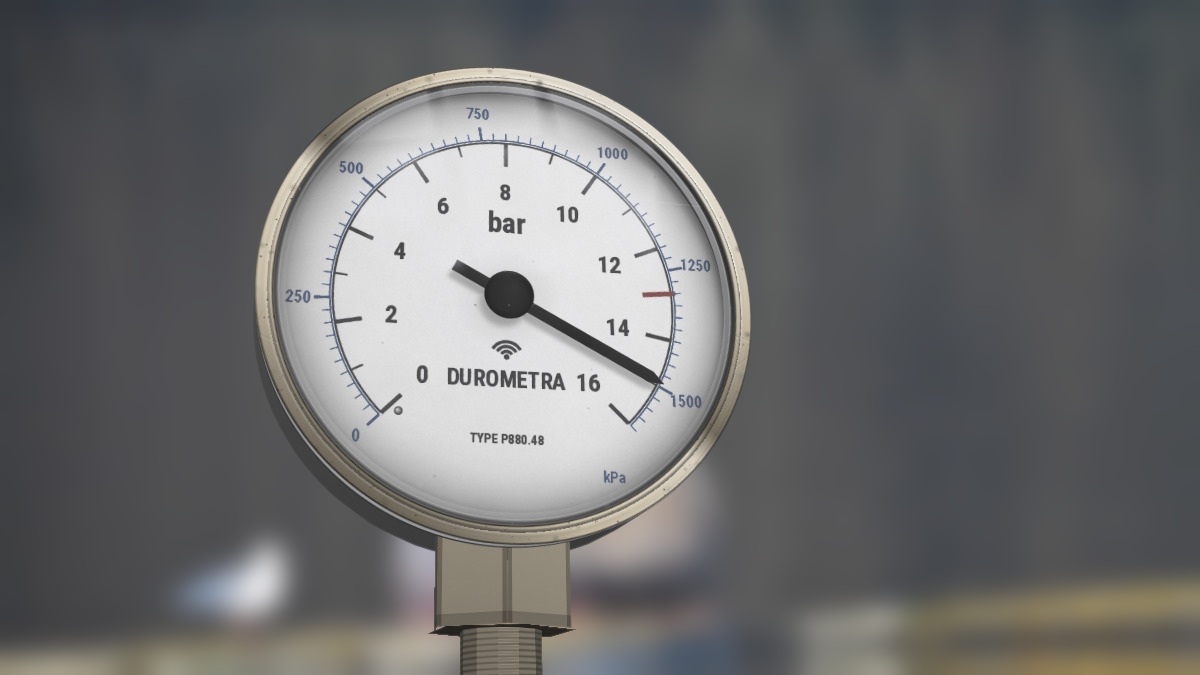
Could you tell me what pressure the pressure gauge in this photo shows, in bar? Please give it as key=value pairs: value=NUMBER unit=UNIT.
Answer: value=15 unit=bar
